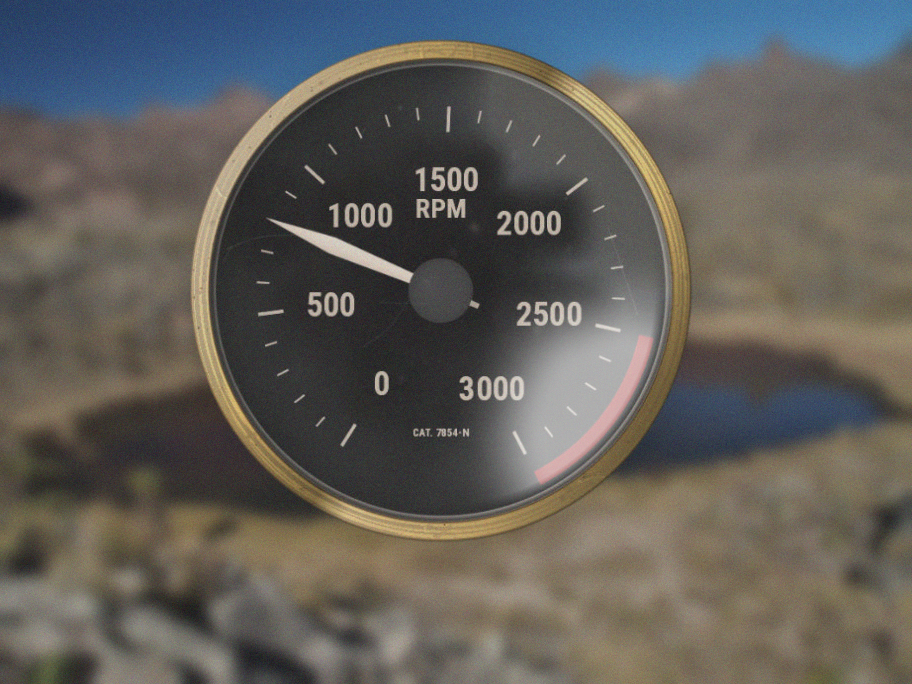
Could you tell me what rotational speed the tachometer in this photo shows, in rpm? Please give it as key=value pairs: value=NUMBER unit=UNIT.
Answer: value=800 unit=rpm
